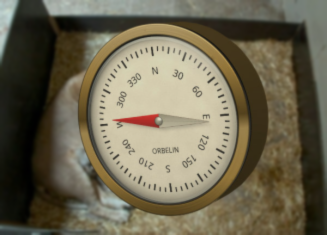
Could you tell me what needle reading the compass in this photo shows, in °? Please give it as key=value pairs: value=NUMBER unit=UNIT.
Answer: value=275 unit=°
